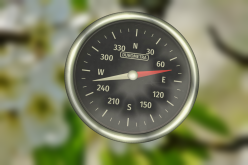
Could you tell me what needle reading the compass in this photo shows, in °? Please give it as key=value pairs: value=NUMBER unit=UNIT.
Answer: value=75 unit=°
